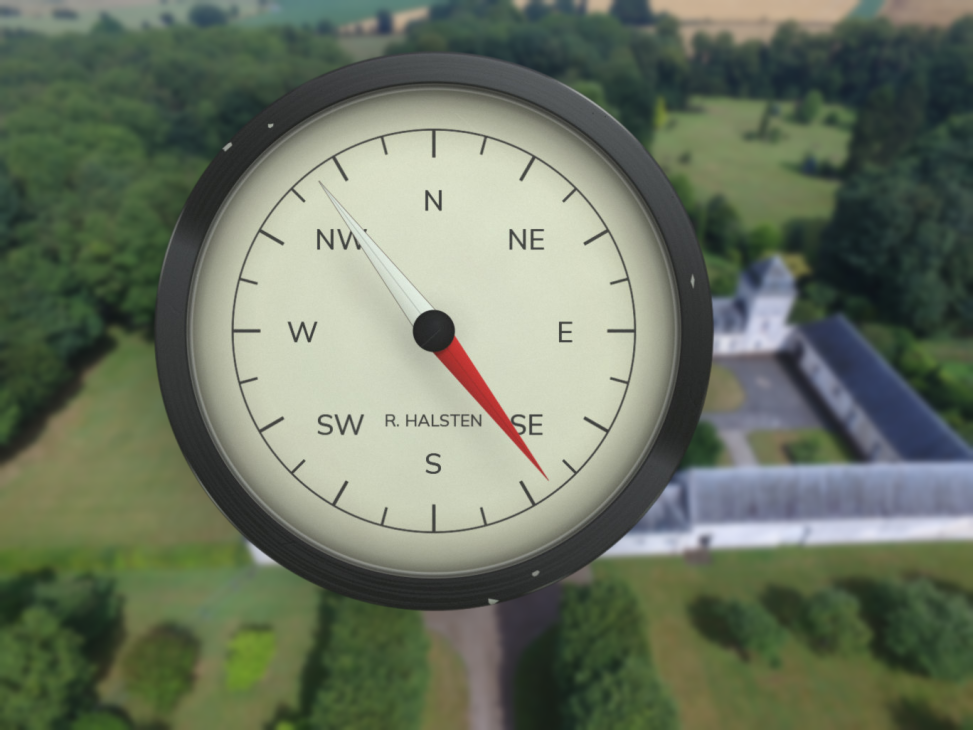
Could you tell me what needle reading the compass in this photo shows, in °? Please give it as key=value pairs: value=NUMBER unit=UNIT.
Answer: value=142.5 unit=°
